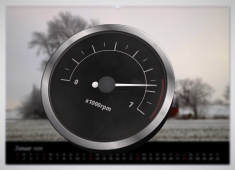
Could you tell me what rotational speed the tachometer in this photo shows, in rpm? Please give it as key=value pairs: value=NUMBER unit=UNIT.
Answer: value=5750 unit=rpm
